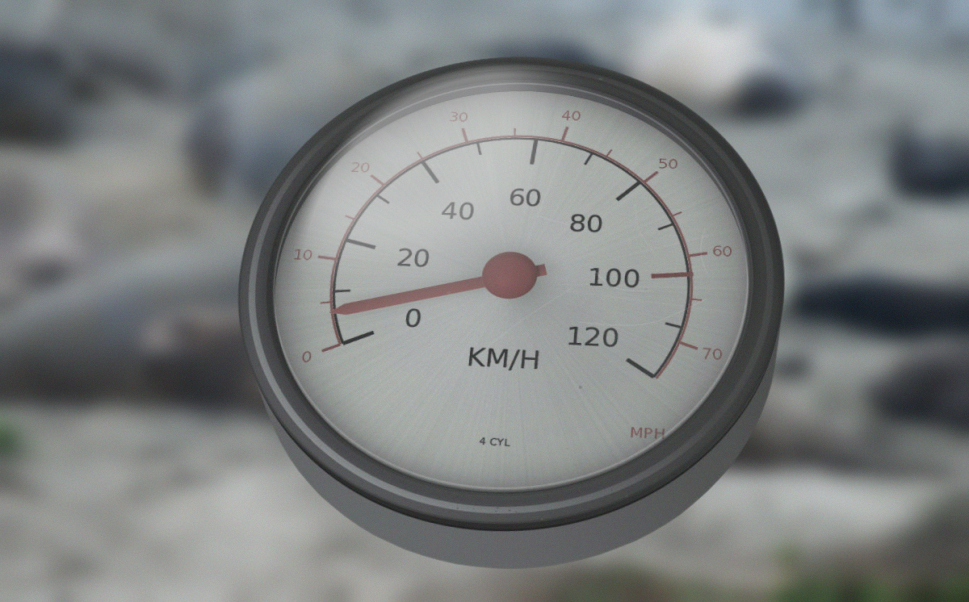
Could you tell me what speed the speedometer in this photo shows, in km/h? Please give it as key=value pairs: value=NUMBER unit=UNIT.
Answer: value=5 unit=km/h
